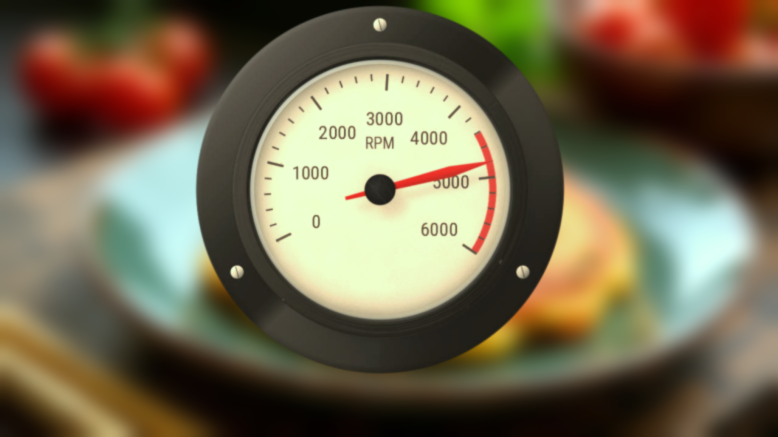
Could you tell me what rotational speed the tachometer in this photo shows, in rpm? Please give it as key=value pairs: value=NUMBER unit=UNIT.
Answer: value=4800 unit=rpm
